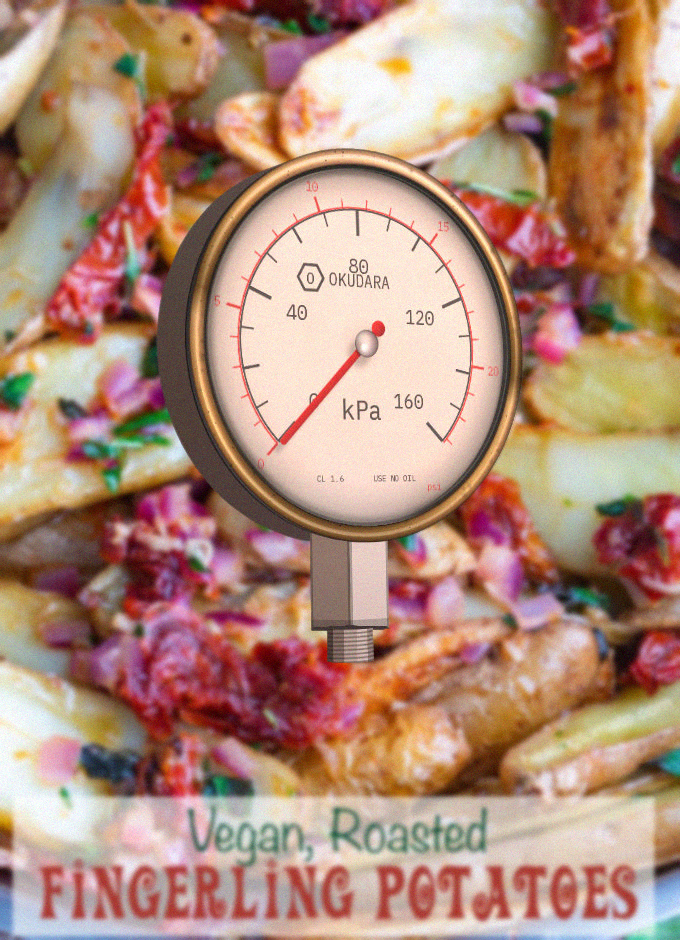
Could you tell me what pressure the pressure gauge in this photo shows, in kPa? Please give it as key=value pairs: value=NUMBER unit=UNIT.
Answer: value=0 unit=kPa
